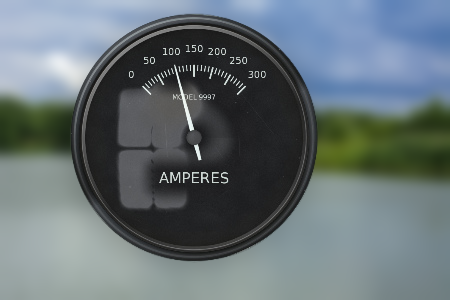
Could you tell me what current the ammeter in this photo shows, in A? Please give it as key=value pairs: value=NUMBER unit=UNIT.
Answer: value=100 unit=A
